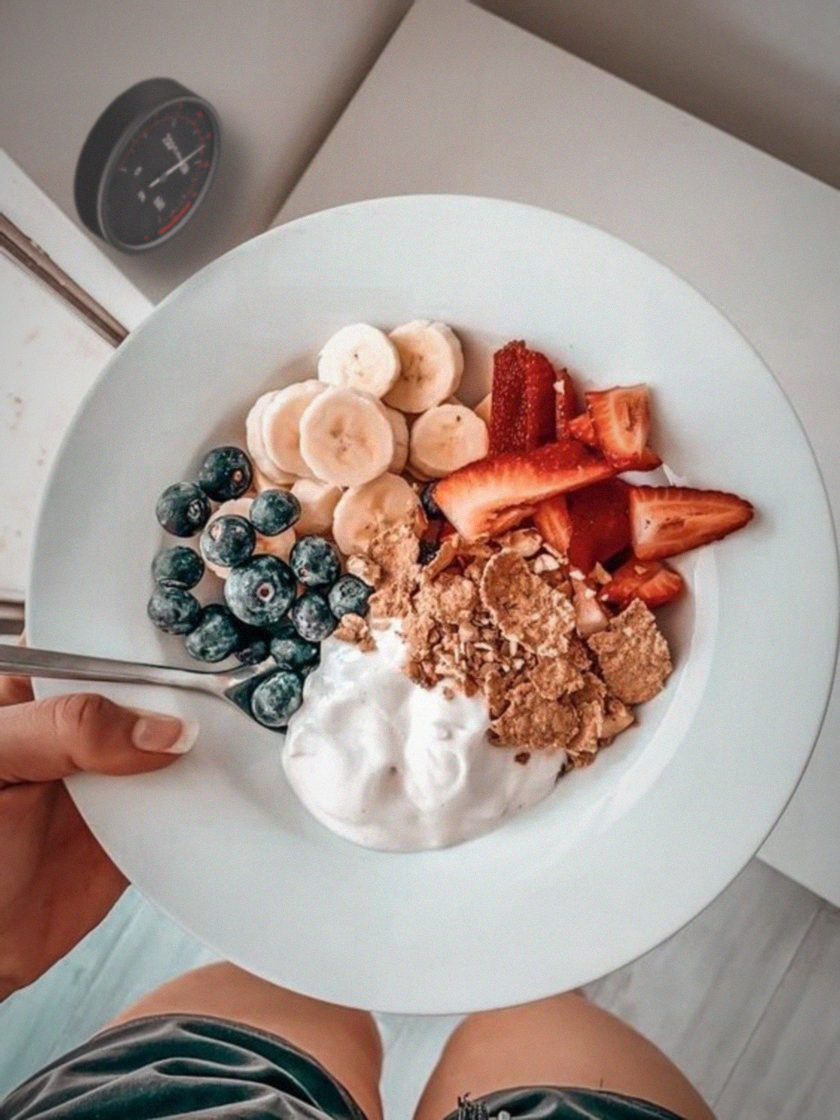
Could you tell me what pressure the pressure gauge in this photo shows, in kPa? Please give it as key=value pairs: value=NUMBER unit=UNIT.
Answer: value=350 unit=kPa
